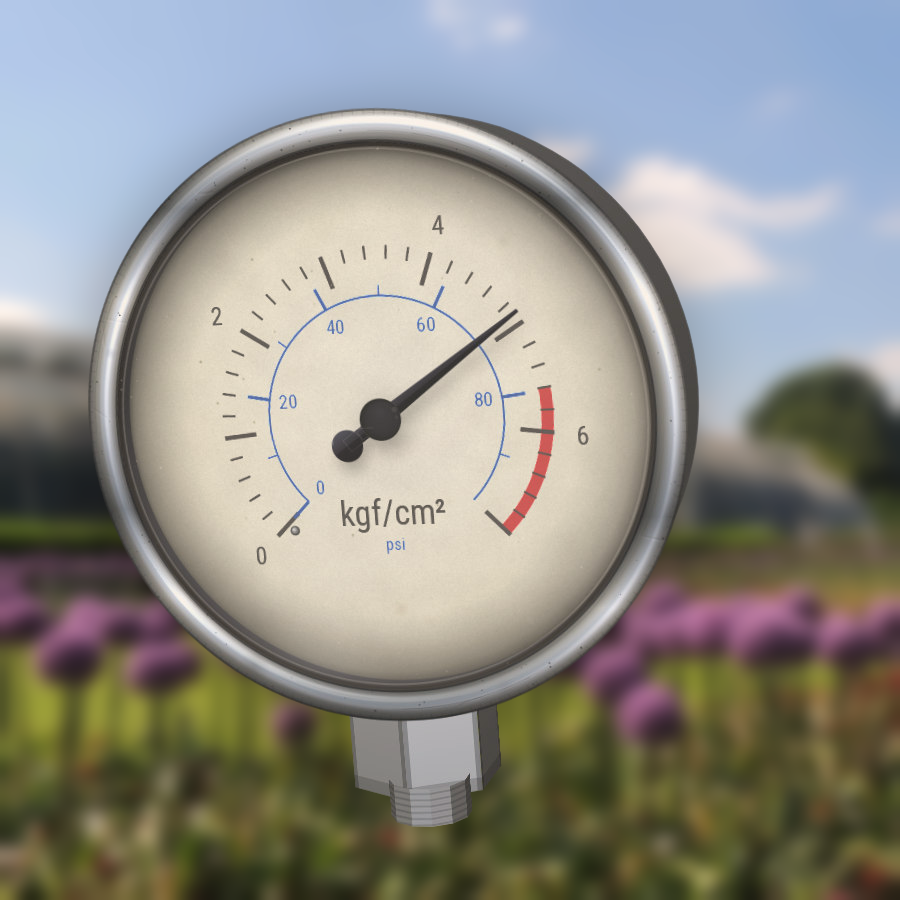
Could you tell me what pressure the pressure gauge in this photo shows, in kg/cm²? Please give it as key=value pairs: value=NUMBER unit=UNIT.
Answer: value=4.9 unit=kg/cm²
